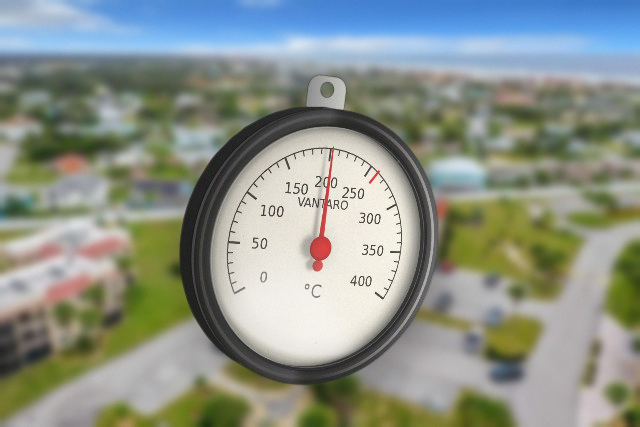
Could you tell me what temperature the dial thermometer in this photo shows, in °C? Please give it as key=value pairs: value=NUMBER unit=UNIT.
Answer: value=200 unit=°C
